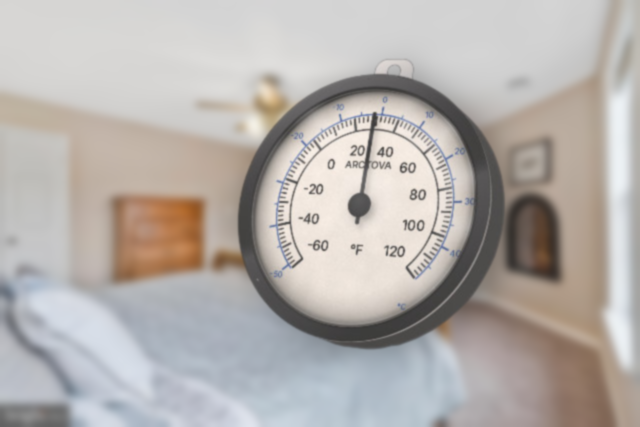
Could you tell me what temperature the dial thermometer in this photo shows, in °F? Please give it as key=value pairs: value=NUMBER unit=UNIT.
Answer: value=30 unit=°F
